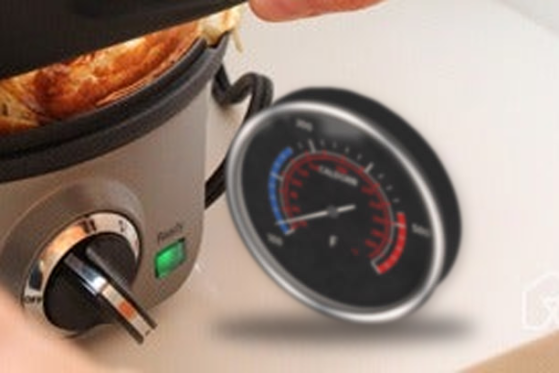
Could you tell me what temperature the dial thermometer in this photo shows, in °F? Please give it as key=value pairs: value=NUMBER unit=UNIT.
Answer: value=120 unit=°F
